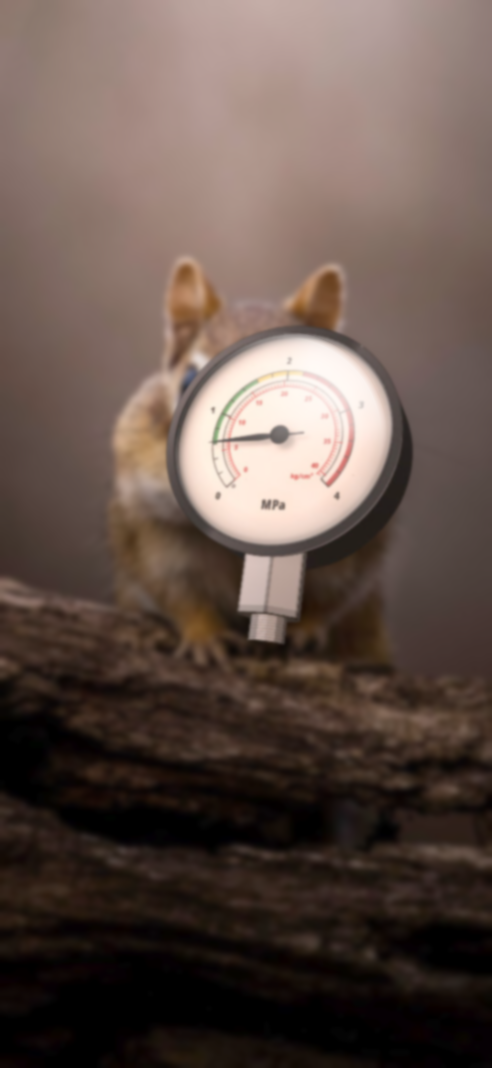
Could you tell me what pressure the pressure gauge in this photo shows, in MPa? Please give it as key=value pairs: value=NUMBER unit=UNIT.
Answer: value=0.6 unit=MPa
